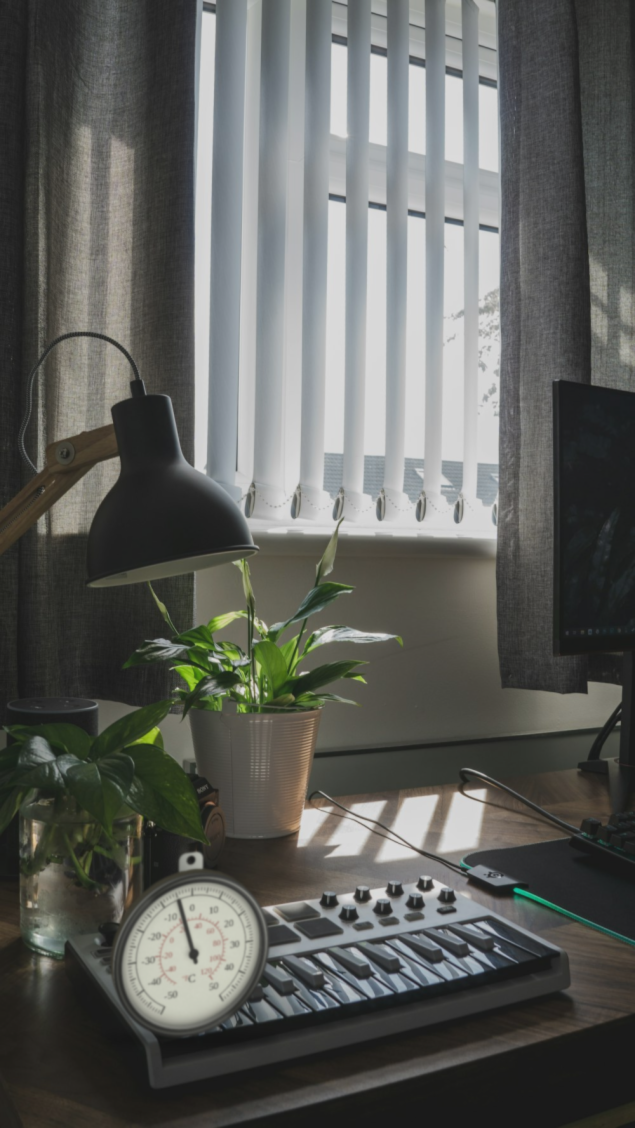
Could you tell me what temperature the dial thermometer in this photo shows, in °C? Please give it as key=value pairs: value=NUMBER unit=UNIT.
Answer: value=-5 unit=°C
